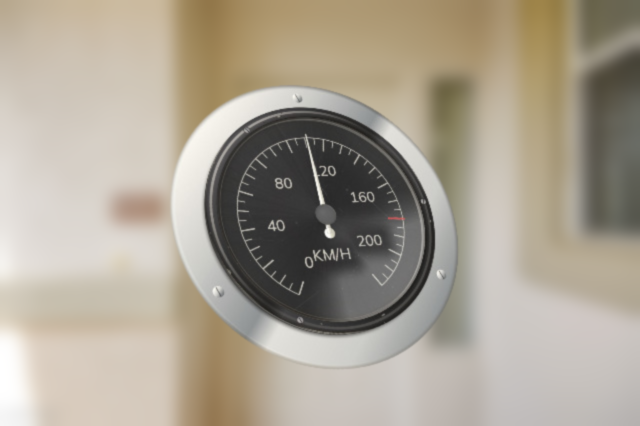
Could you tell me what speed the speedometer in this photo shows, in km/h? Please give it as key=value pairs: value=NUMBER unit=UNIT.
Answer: value=110 unit=km/h
